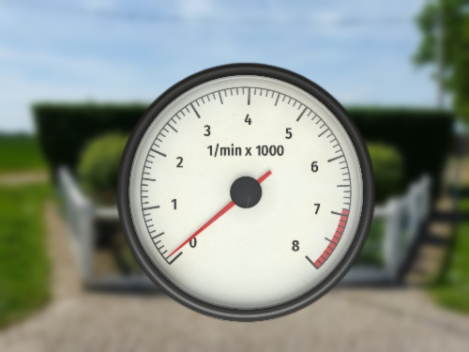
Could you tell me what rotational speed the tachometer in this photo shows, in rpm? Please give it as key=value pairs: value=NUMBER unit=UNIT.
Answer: value=100 unit=rpm
